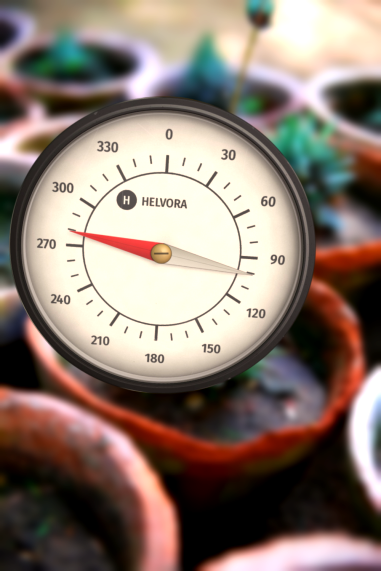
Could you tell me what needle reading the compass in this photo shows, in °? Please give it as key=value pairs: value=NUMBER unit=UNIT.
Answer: value=280 unit=°
